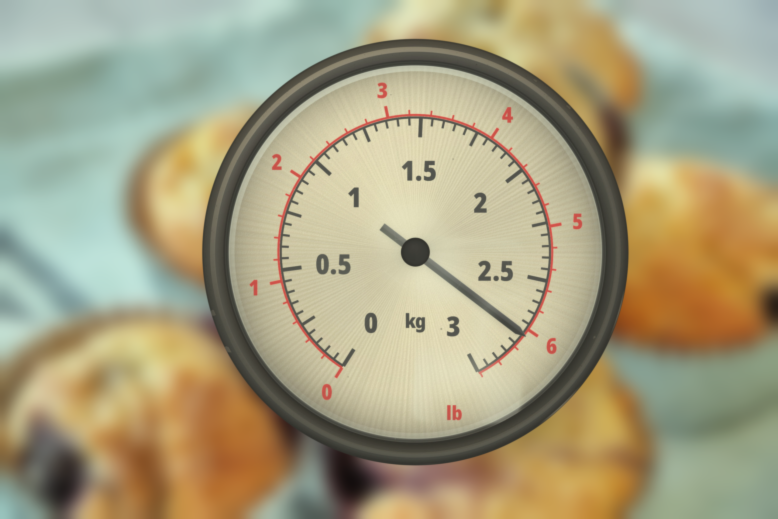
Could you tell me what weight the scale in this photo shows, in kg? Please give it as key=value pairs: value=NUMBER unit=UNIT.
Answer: value=2.75 unit=kg
